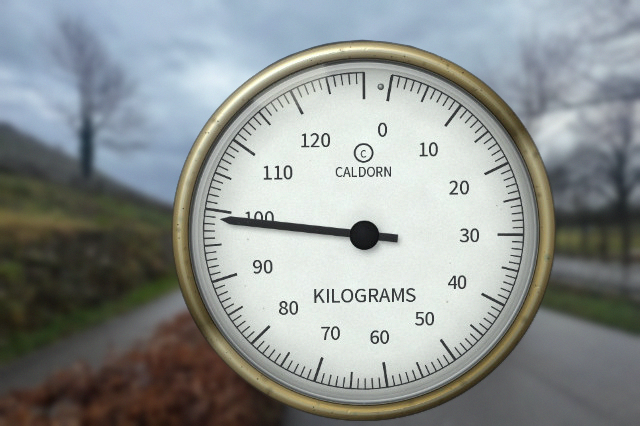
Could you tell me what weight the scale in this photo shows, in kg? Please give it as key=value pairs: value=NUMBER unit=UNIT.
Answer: value=99 unit=kg
